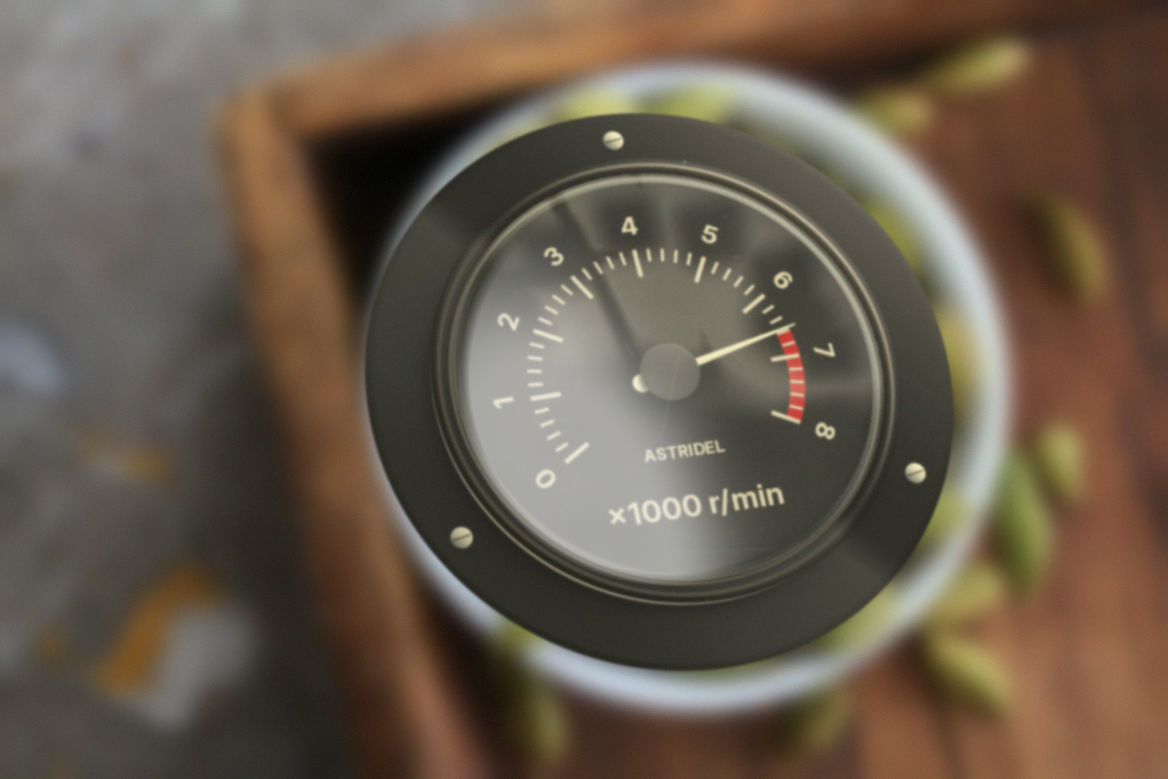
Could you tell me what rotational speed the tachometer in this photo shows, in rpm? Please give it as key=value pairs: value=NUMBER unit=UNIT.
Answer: value=6600 unit=rpm
